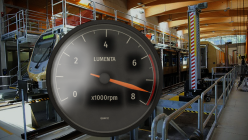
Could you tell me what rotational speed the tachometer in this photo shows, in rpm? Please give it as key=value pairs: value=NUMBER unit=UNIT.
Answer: value=7500 unit=rpm
